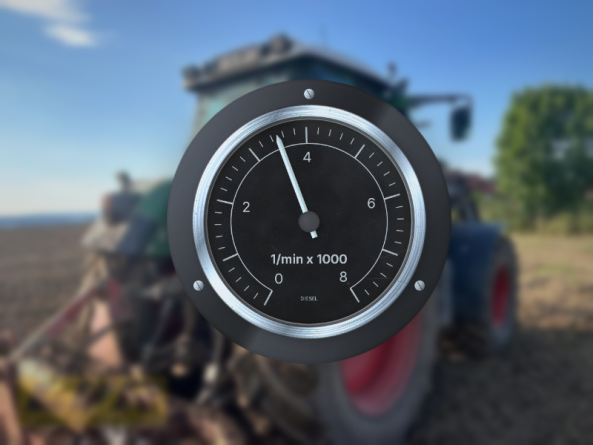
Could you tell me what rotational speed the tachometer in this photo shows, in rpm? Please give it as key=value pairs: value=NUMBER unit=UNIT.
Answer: value=3500 unit=rpm
